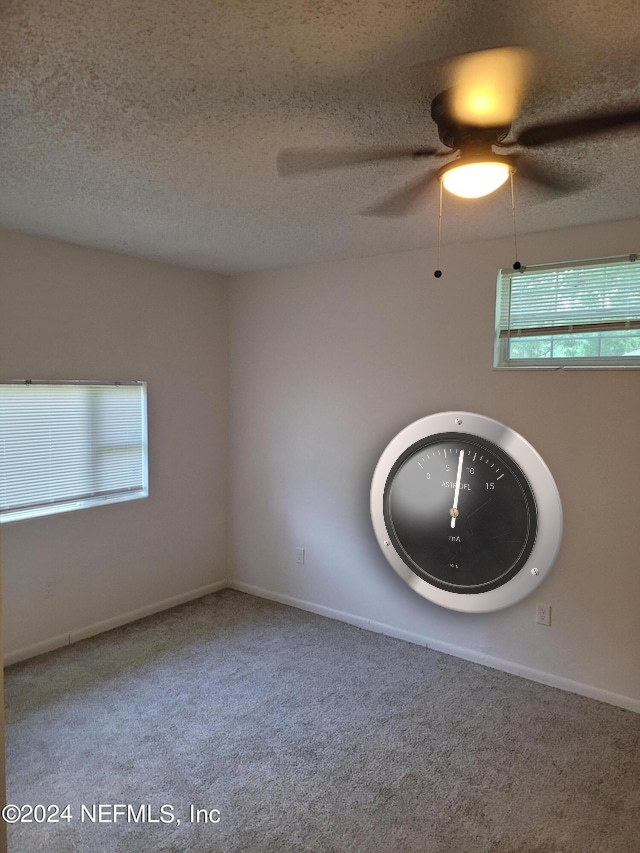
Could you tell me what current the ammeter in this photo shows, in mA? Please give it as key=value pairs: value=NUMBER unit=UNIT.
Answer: value=8 unit=mA
